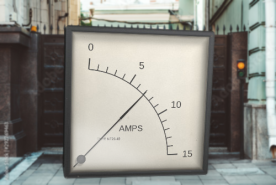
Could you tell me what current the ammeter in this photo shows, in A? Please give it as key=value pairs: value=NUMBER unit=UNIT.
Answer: value=7 unit=A
